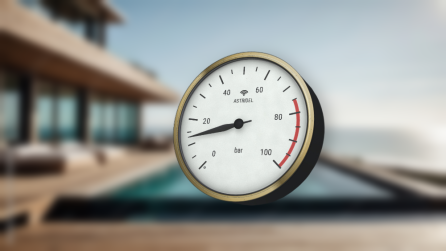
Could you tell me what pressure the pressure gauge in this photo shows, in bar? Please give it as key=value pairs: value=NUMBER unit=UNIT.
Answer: value=12.5 unit=bar
